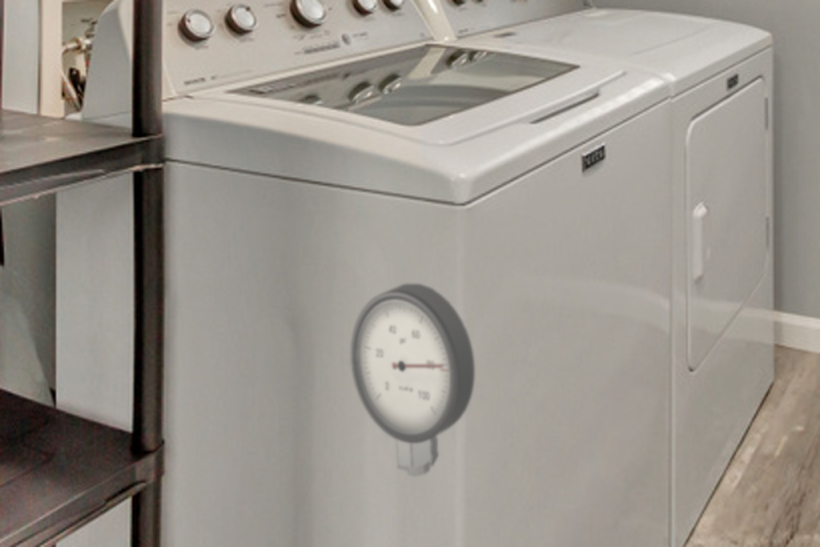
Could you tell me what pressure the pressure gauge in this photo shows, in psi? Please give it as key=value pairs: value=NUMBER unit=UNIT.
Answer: value=80 unit=psi
